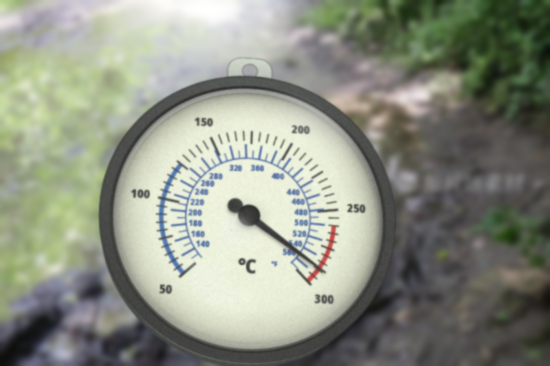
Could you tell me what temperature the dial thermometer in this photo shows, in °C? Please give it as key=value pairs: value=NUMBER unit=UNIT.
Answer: value=290 unit=°C
